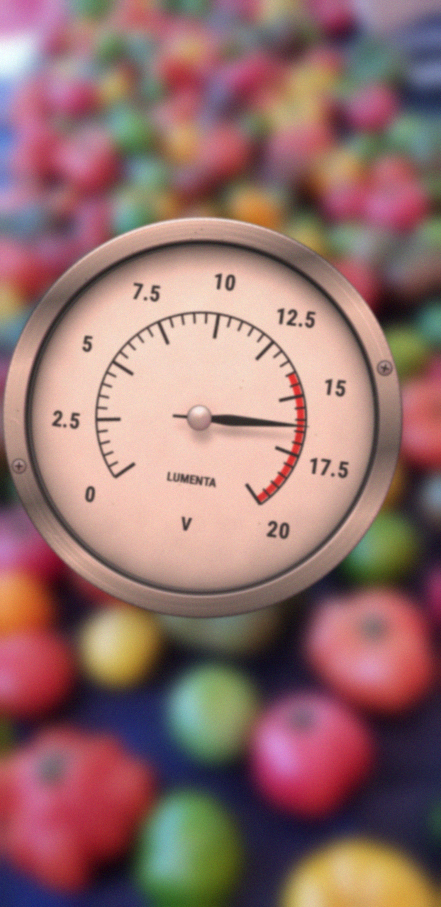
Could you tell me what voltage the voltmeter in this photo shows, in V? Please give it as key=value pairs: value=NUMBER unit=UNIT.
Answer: value=16.25 unit=V
